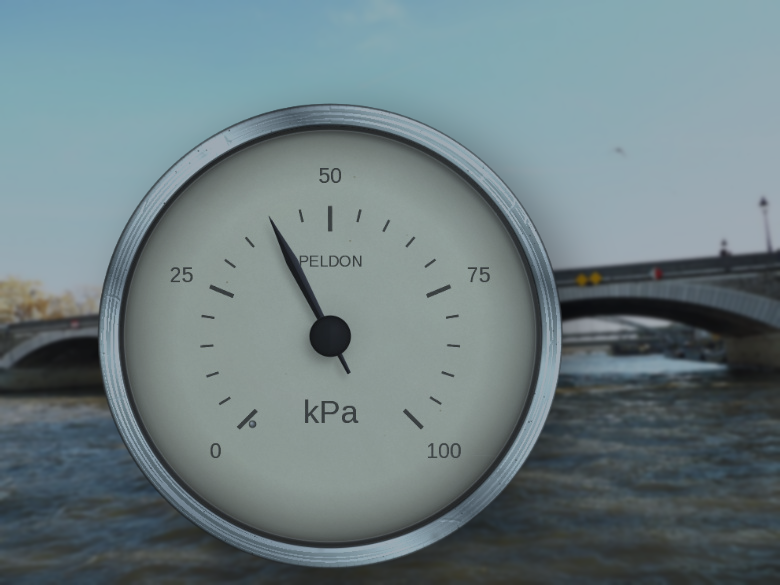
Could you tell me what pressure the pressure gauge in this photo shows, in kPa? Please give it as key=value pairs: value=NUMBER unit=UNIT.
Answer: value=40 unit=kPa
